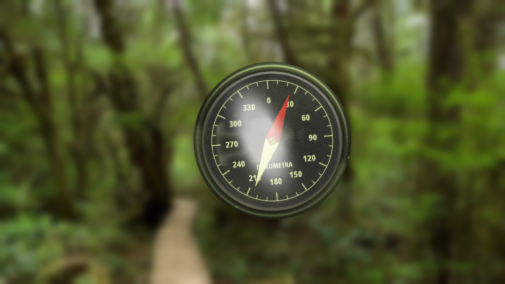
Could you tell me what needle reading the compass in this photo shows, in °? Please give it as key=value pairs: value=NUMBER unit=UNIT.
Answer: value=25 unit=°
